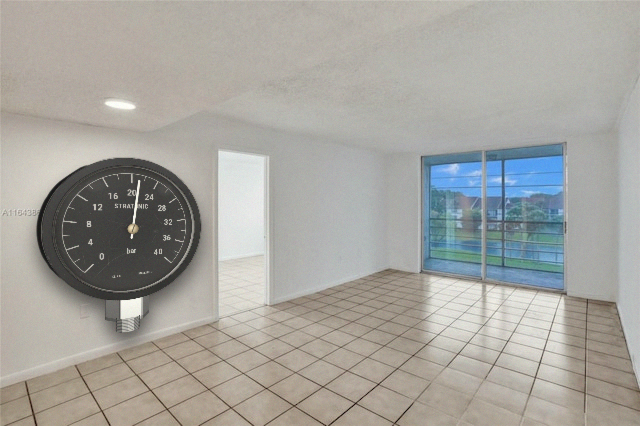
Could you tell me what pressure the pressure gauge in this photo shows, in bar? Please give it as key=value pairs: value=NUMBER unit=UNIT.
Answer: value=21 unit=bar
